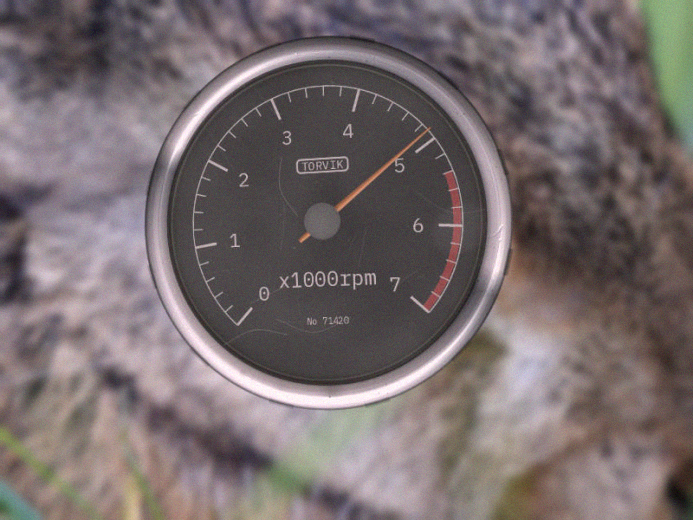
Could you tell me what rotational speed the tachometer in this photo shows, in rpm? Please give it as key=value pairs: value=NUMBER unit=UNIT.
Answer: value=4900 unit=rpm
